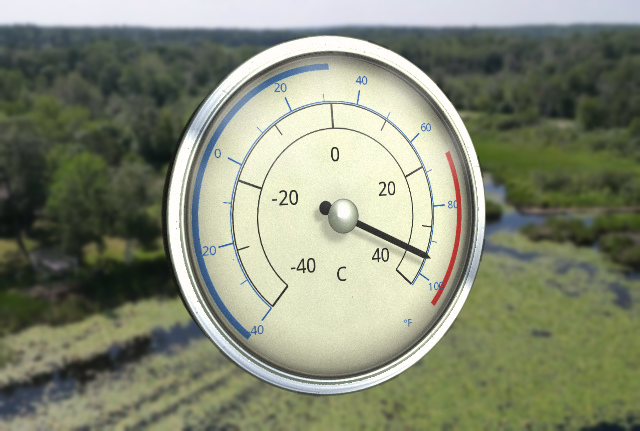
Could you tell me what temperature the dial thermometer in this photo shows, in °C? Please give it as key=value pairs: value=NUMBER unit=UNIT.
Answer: value=35 unit=°C
